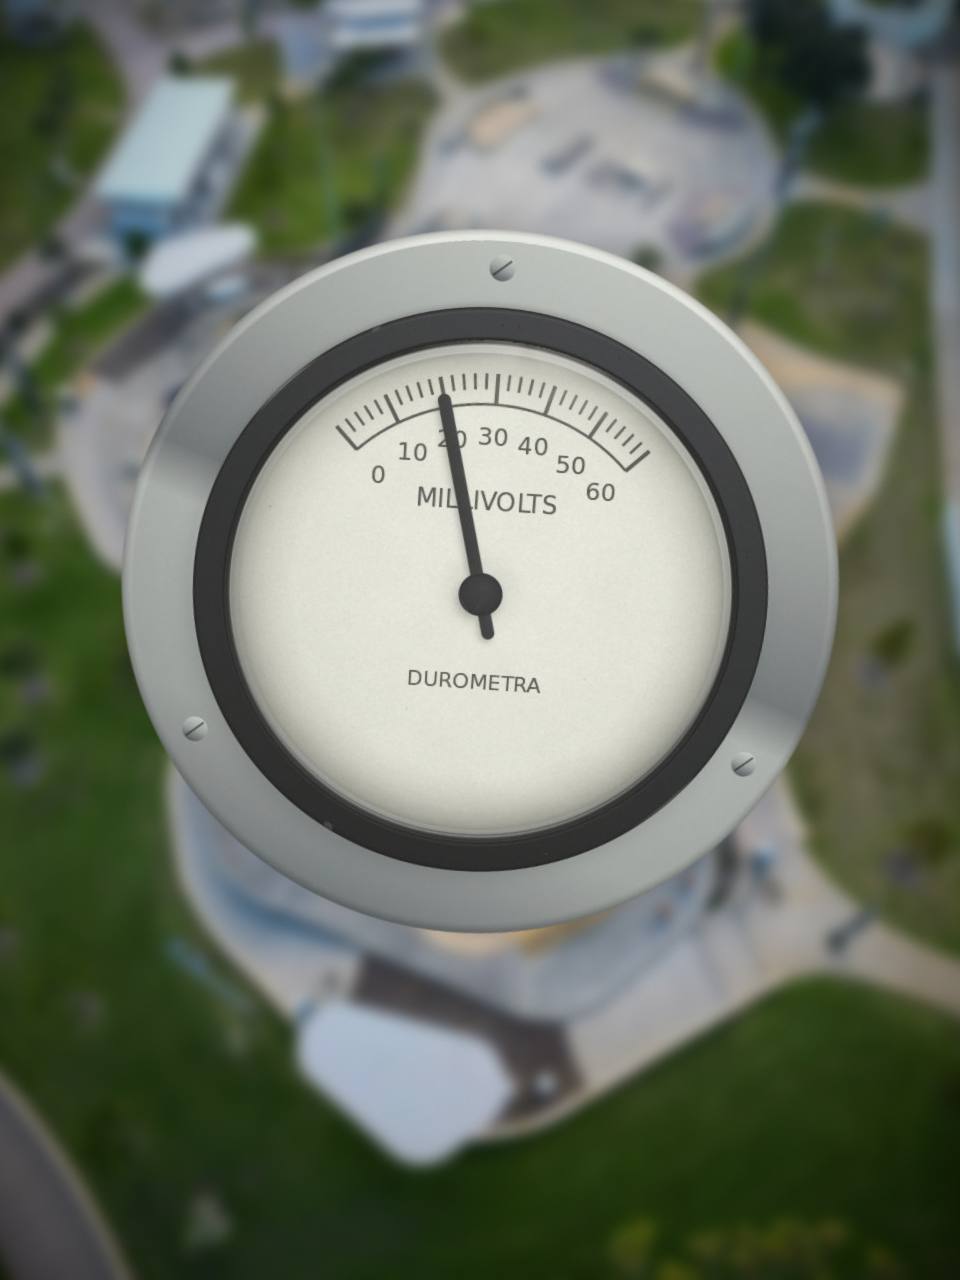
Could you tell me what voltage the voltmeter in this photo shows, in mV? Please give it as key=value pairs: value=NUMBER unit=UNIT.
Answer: value=20 unit=mV
